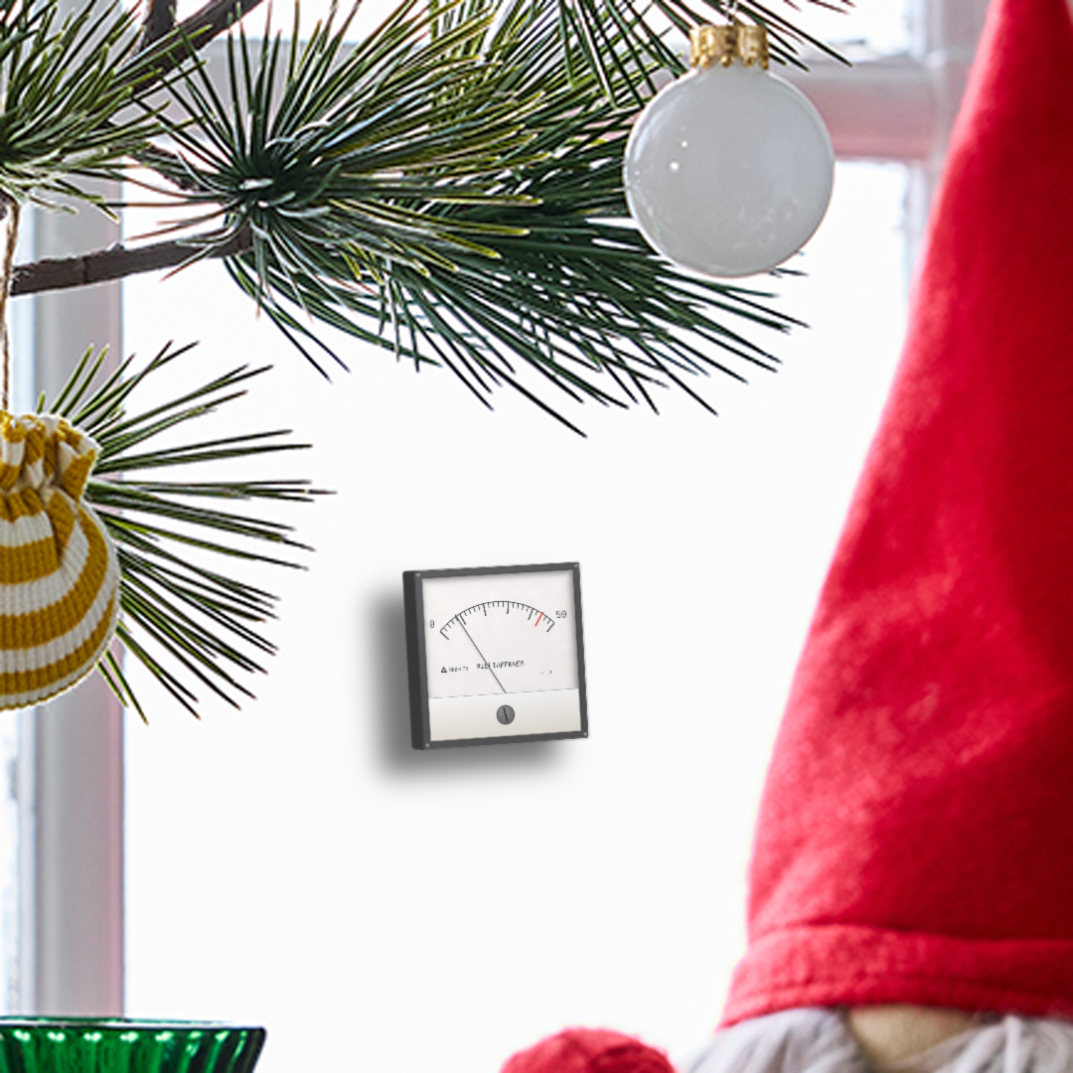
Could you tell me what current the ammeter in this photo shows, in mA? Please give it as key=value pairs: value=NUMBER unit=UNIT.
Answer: value=8 unit=mA
